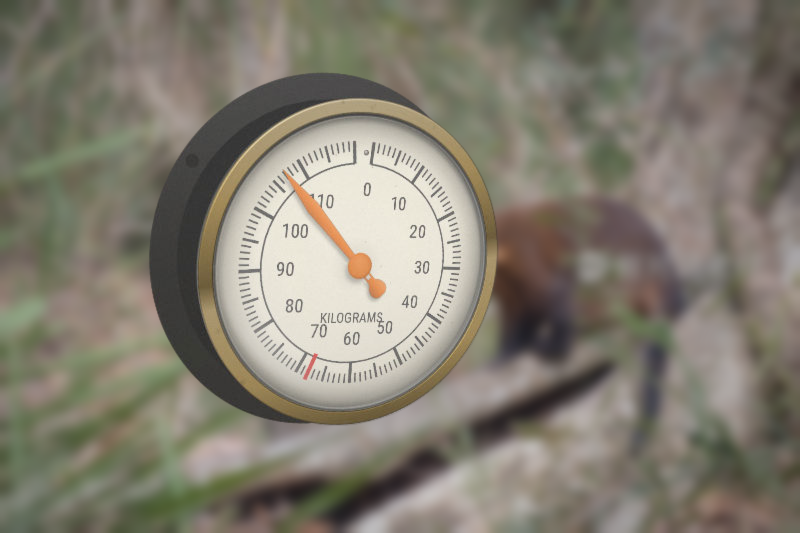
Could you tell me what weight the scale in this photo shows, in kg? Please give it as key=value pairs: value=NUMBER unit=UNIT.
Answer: value=107 unit=kg
